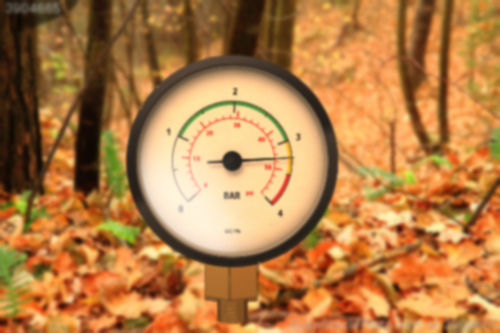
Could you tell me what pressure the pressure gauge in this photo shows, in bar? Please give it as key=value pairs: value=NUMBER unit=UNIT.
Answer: value=3.25 unit=bar
